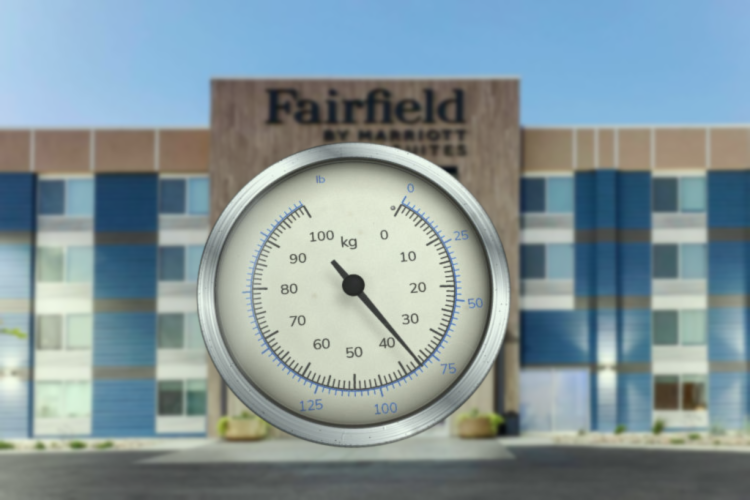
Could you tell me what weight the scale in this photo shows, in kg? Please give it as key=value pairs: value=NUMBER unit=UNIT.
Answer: value=37 unit=kg
